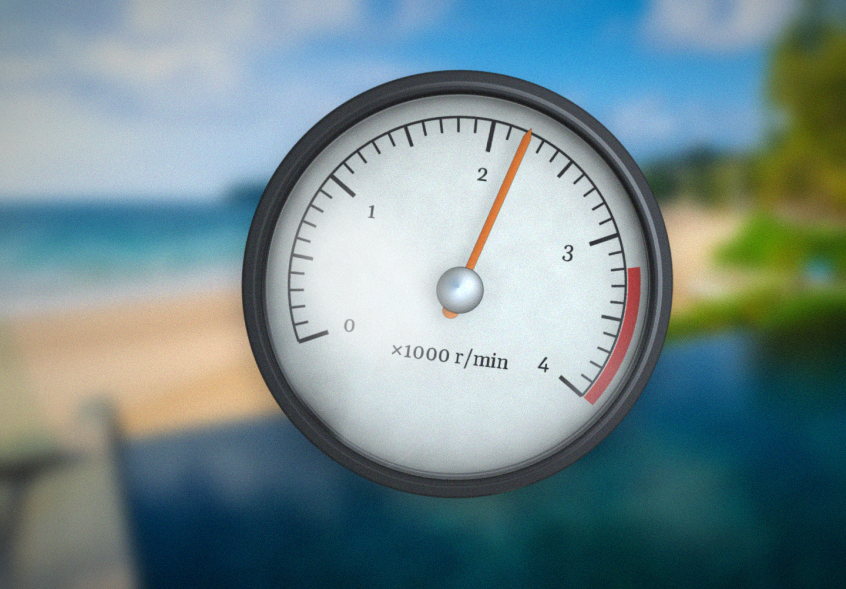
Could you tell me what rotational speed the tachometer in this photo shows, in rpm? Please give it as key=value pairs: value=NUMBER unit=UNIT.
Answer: value=2200 unit=rpm
